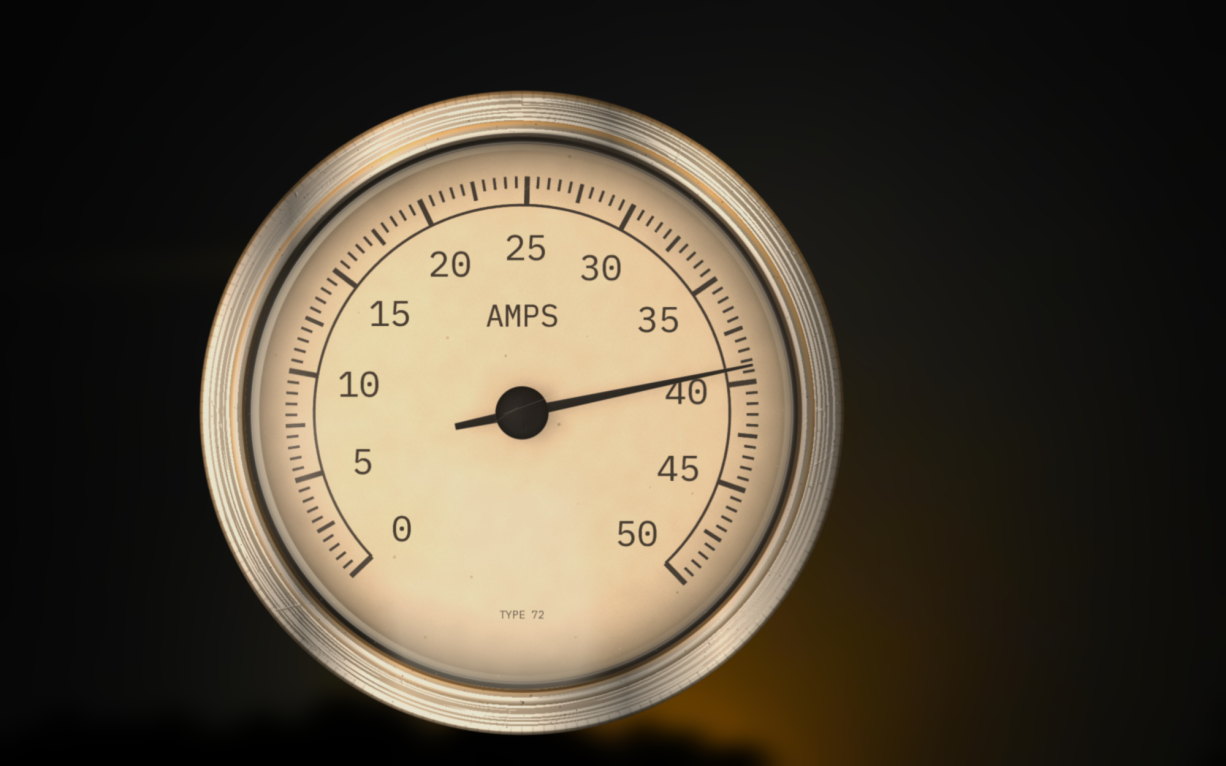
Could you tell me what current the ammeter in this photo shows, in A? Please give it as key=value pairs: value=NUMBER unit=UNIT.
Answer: value=39.25 unit=A
